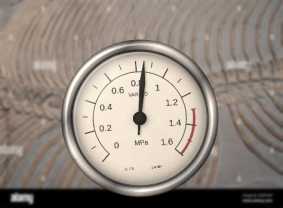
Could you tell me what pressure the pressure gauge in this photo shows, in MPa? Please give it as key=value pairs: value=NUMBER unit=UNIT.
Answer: value=0.85 unit=MPa
